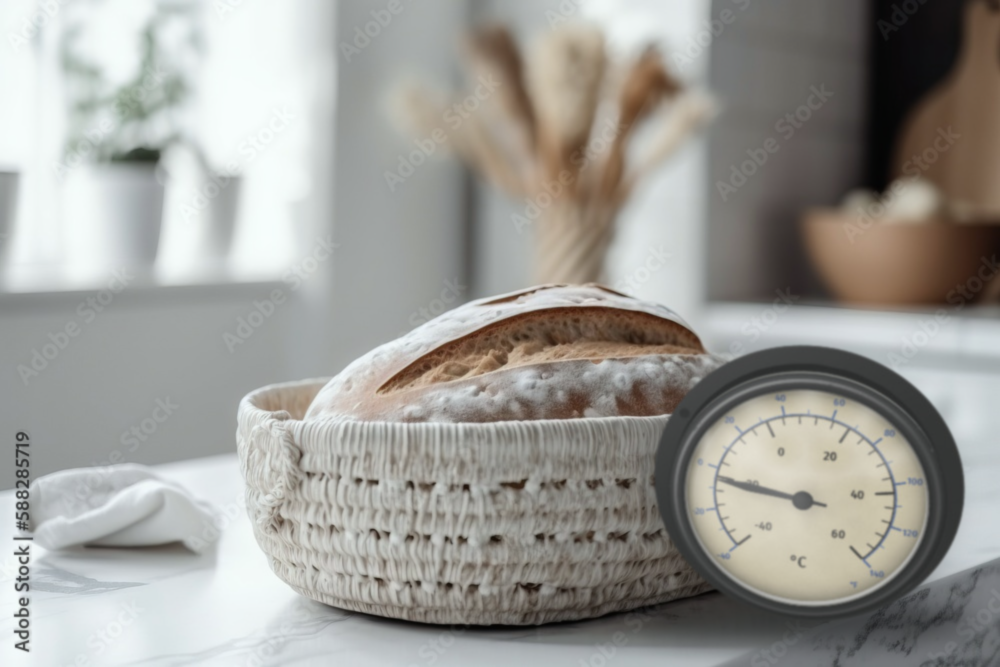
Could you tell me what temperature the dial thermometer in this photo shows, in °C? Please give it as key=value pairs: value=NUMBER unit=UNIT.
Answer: value=-20 unit=°C
